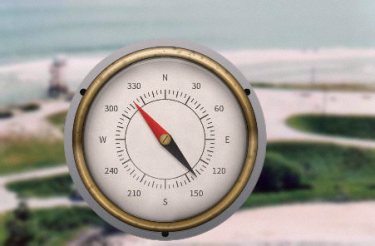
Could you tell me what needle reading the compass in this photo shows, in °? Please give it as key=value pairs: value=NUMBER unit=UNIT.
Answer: value=320 unit=°
